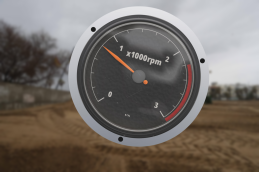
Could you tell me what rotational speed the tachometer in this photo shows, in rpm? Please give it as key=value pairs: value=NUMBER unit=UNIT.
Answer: value=800 unit=rpm
